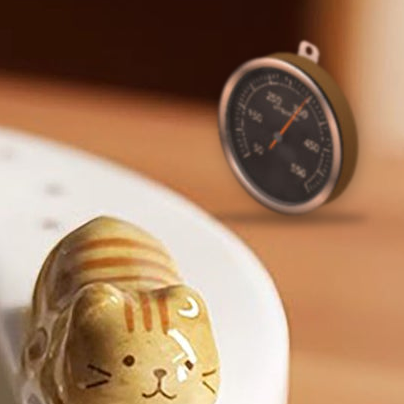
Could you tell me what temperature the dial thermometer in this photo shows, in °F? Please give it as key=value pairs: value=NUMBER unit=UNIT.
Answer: value=350 unit=°F
